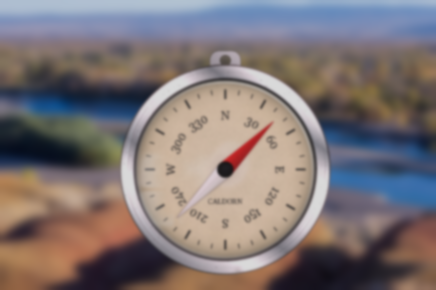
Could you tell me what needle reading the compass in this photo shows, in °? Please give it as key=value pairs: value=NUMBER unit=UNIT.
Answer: value=45 unit=°
